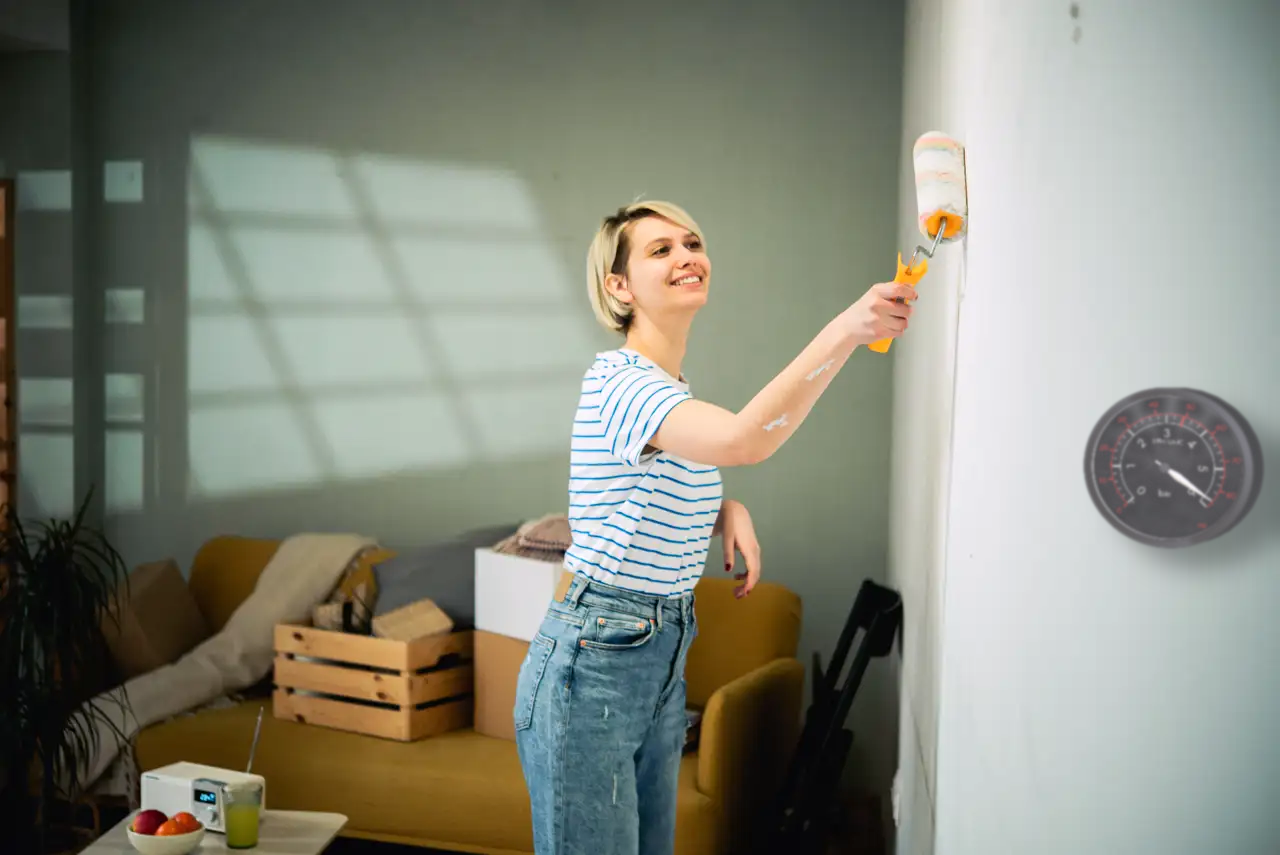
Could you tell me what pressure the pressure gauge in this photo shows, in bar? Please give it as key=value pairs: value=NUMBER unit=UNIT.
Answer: value=5.8 unit=bar
